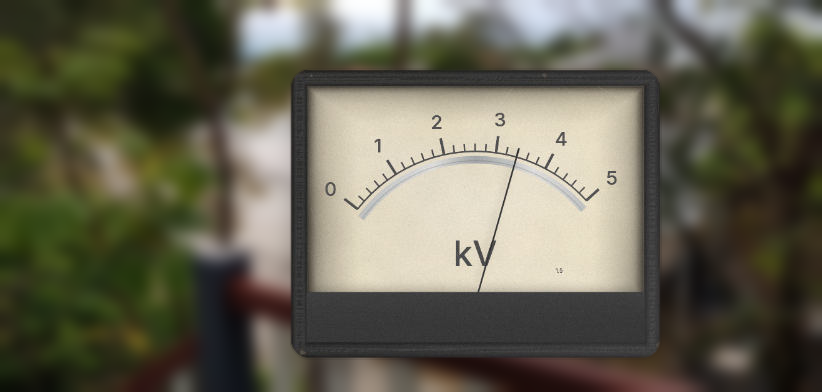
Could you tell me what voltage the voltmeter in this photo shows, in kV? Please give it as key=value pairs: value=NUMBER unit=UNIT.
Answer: value=3.4 unit=kV
